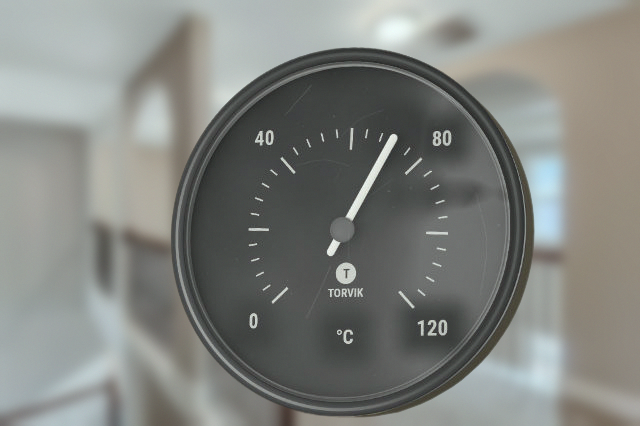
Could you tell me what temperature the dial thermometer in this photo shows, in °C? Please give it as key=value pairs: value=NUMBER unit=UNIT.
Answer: value=72 unit=°C
